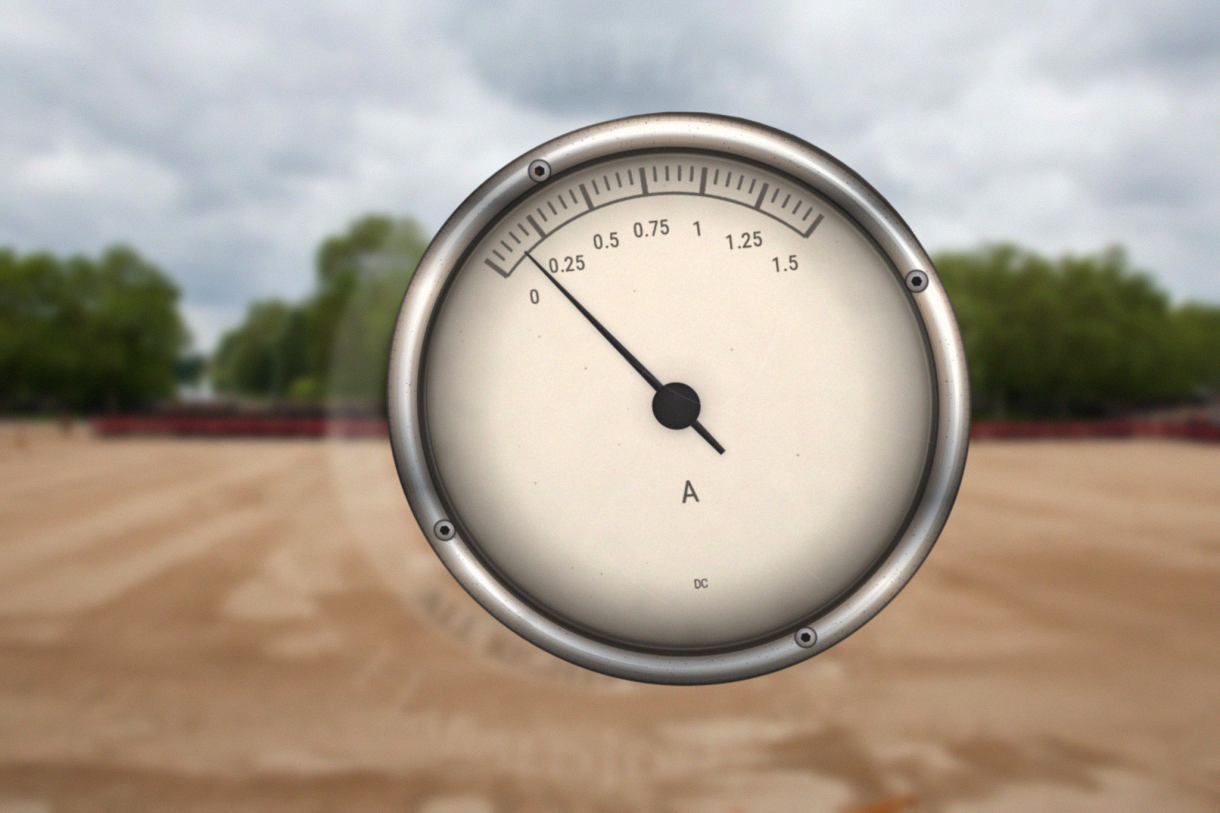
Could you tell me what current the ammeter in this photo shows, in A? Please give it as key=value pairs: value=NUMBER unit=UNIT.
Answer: value=0.15 unit=A
